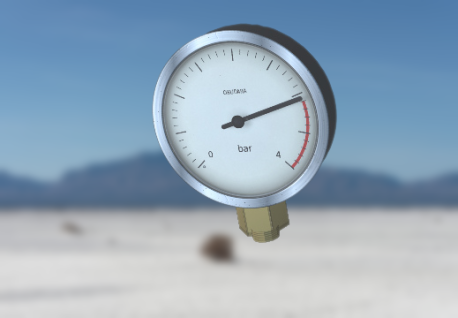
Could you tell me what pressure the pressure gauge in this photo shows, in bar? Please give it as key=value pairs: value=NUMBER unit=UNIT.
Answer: value=3.05 unit=bar
